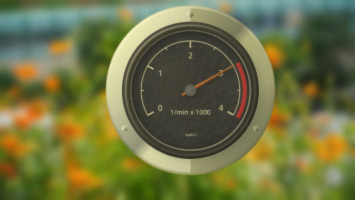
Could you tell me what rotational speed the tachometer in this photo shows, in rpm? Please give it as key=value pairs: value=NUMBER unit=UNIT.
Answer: value=3000 unit=rpm
